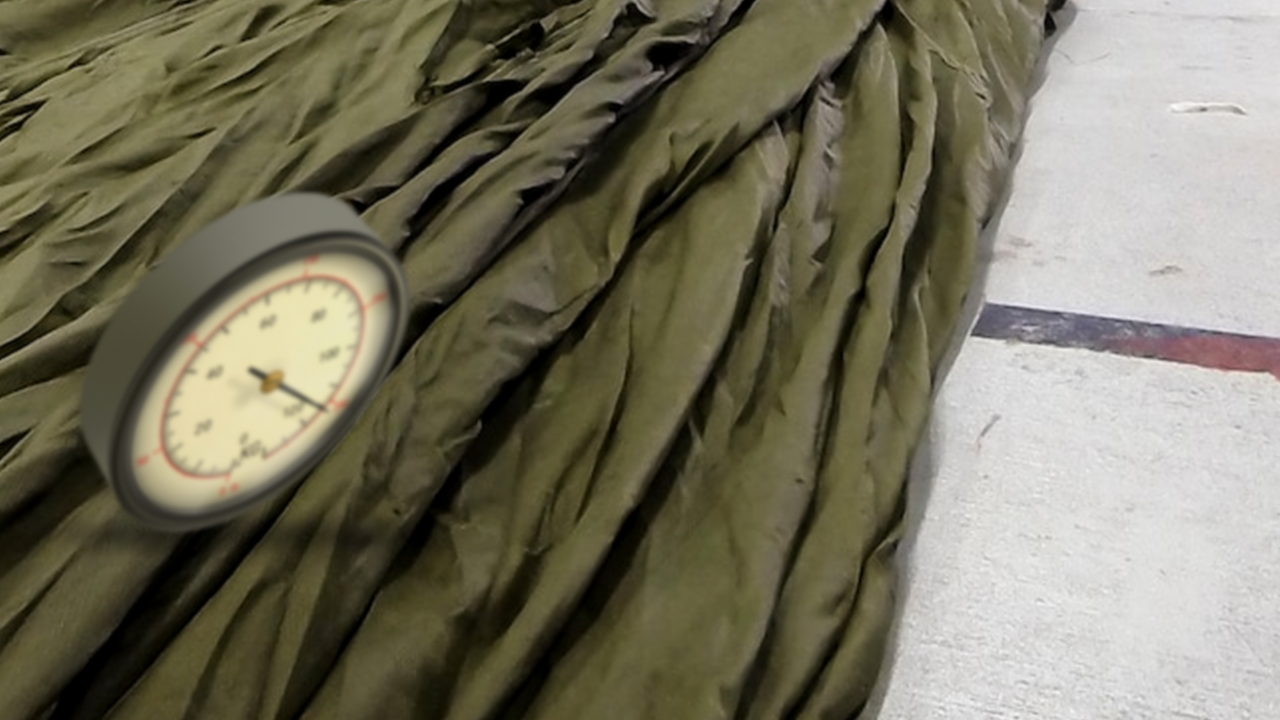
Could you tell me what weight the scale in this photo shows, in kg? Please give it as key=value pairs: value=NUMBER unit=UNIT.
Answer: value=115 unit=kg
